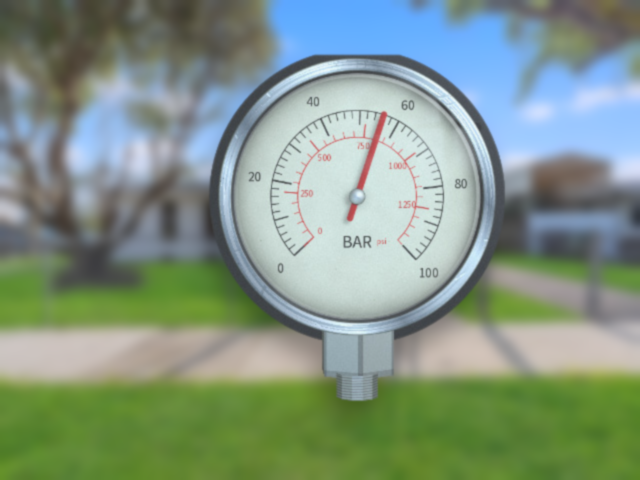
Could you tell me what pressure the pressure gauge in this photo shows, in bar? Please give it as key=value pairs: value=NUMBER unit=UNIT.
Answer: value=56 unit=bar
